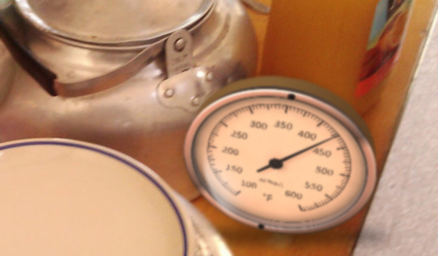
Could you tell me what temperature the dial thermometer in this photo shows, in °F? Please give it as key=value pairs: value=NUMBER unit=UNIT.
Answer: value=425 unit=°F
